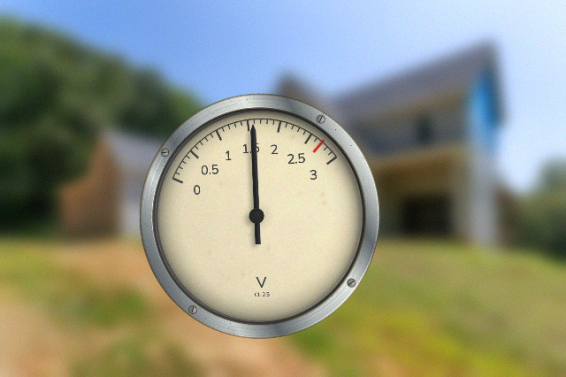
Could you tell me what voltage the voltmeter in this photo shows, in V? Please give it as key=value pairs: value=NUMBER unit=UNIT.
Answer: value=1.6 unit=V
